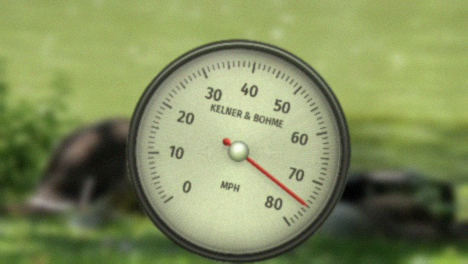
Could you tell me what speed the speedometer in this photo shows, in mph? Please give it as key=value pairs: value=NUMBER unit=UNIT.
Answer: value=75 unit=mph
